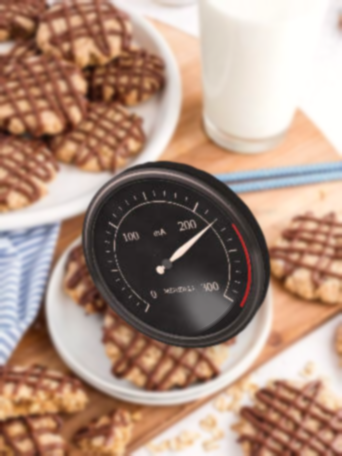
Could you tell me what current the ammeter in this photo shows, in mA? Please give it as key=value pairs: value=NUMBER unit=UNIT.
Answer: value=220 unit=mA
